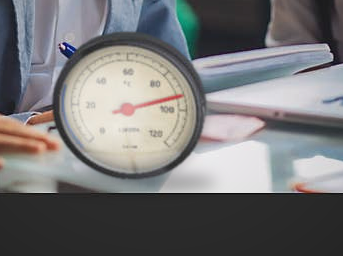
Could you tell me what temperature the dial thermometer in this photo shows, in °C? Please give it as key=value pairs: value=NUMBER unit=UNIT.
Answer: value=92 unit=°C
